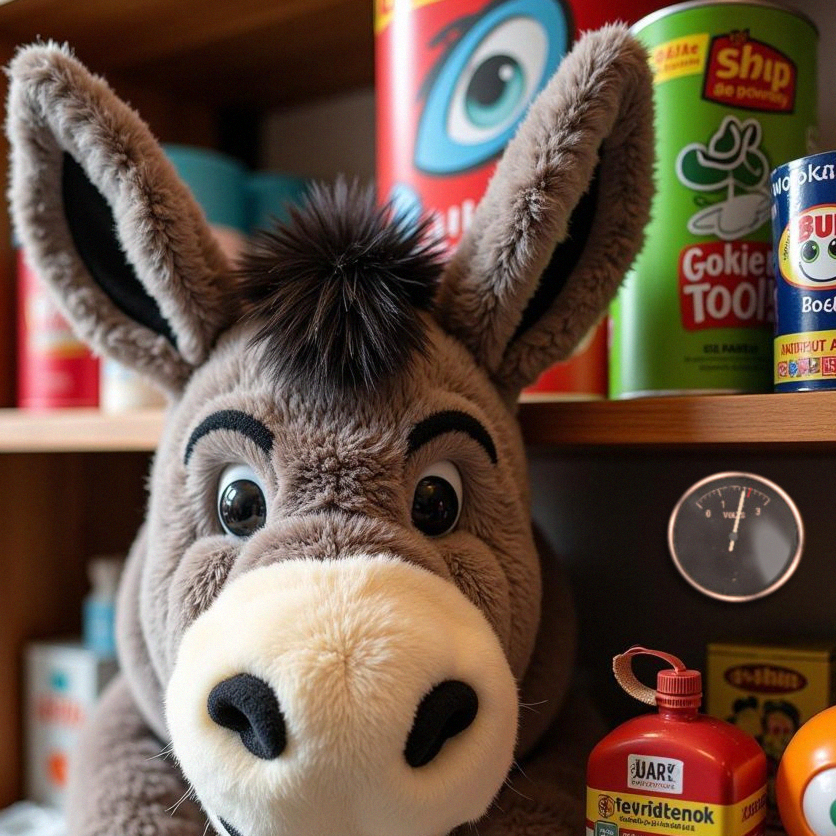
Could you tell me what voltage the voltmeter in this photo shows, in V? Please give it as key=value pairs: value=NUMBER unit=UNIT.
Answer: value=2 unit=V
